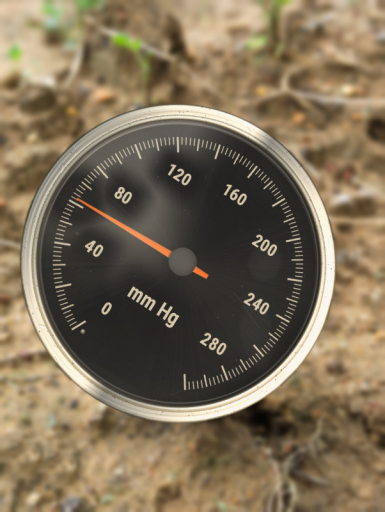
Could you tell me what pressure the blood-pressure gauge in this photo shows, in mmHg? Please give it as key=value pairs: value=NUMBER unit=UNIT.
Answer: value=62 unit=mmHg
